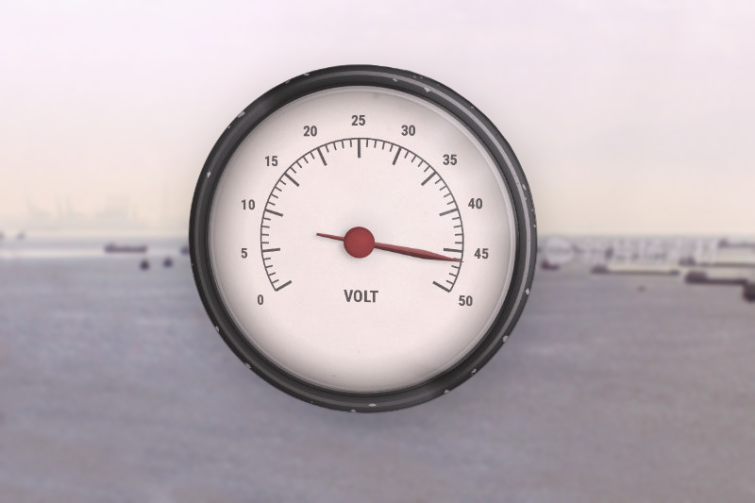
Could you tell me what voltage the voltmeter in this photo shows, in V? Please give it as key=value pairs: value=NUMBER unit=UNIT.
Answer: value=46 unit=V
